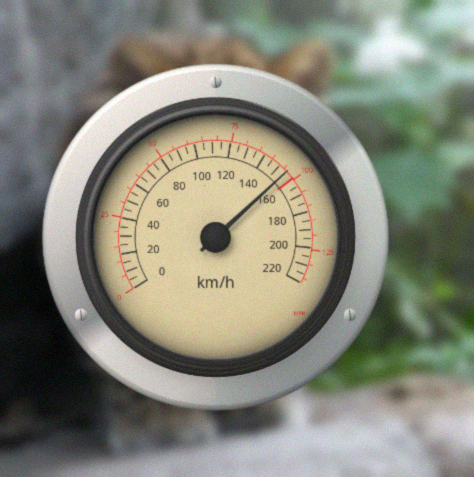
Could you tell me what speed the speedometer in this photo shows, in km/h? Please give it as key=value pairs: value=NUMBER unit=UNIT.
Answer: value=155 unit=km/h
